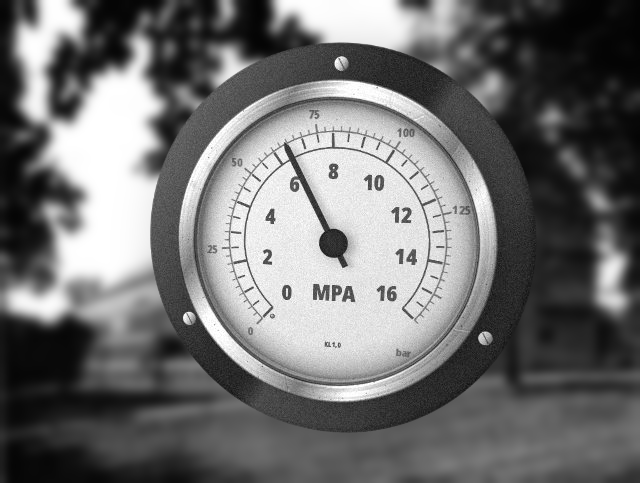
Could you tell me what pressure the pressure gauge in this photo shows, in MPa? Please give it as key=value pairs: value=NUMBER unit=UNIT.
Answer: value=6.5 unit=MPa
